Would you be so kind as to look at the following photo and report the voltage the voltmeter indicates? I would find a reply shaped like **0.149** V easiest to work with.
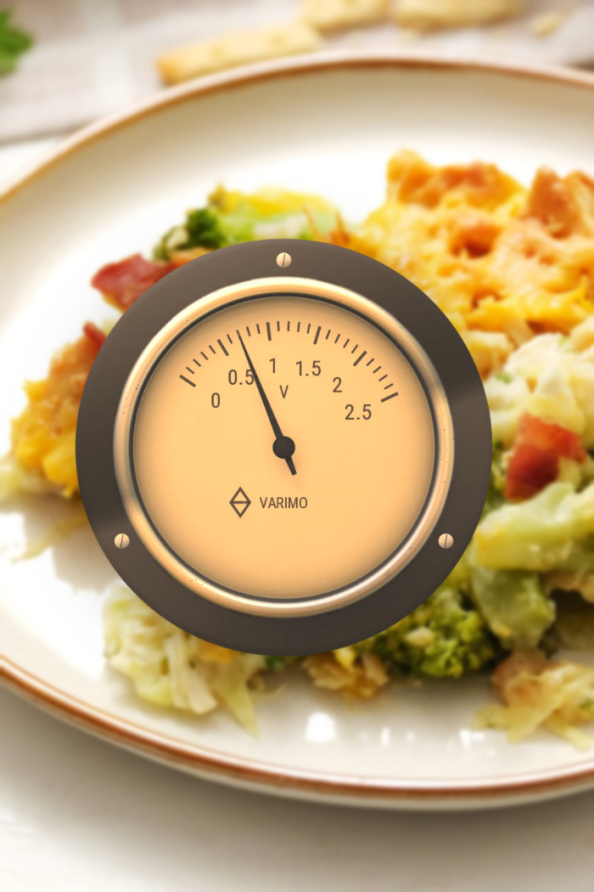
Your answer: **0.7** V
